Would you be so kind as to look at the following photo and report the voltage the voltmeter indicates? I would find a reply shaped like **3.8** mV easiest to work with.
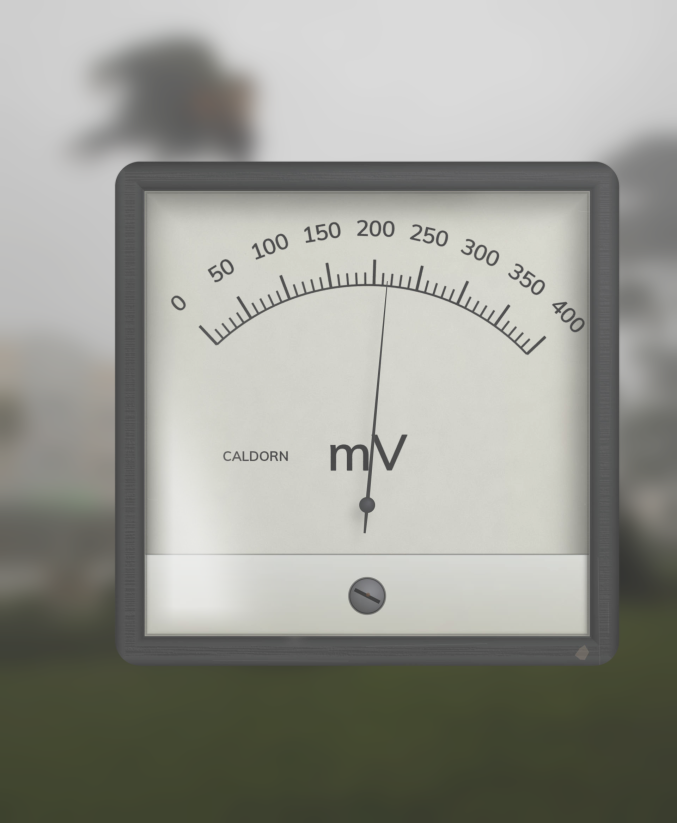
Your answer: **215** mV
